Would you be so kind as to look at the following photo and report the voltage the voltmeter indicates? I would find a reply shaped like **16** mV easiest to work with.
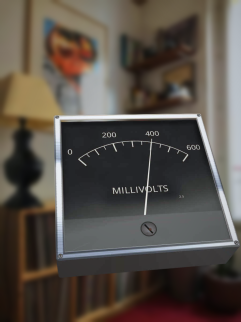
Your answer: **400** mV
